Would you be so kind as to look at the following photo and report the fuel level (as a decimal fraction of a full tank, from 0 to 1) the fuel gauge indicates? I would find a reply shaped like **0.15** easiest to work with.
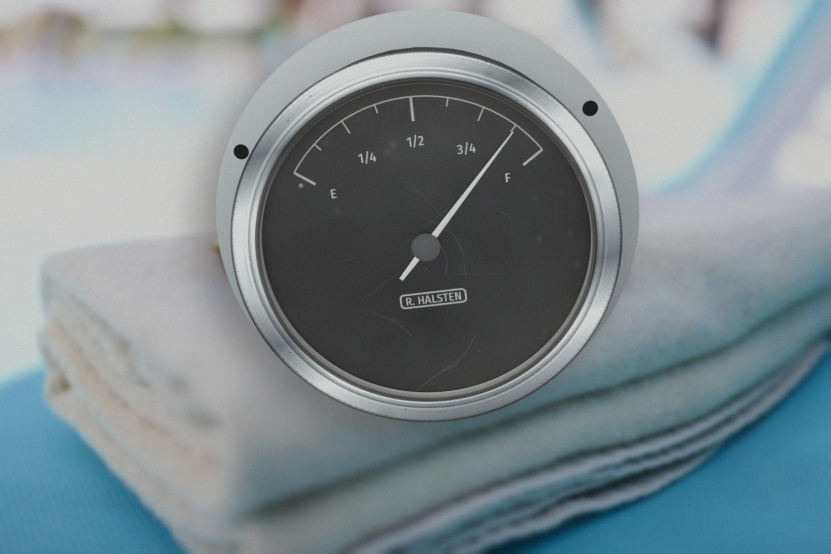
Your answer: **0.875**
